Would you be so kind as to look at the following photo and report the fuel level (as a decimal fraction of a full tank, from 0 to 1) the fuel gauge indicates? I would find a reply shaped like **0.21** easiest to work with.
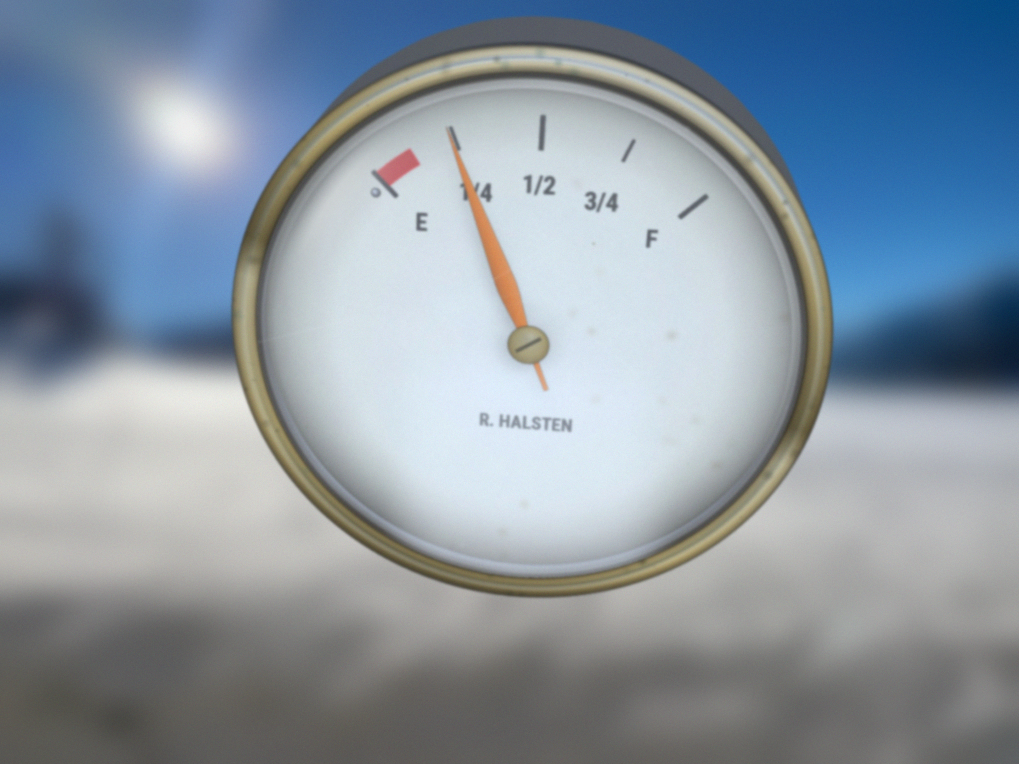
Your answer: **0.25**
